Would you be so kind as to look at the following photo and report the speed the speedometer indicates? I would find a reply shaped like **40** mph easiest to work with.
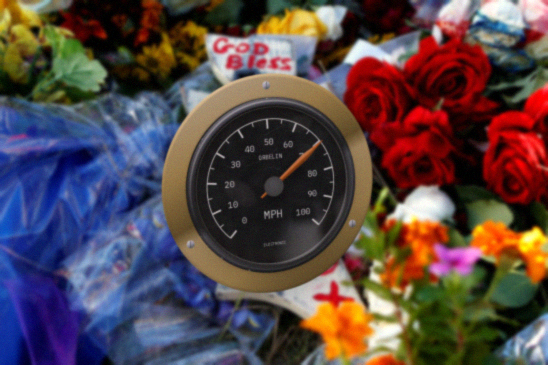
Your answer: **70** mph
